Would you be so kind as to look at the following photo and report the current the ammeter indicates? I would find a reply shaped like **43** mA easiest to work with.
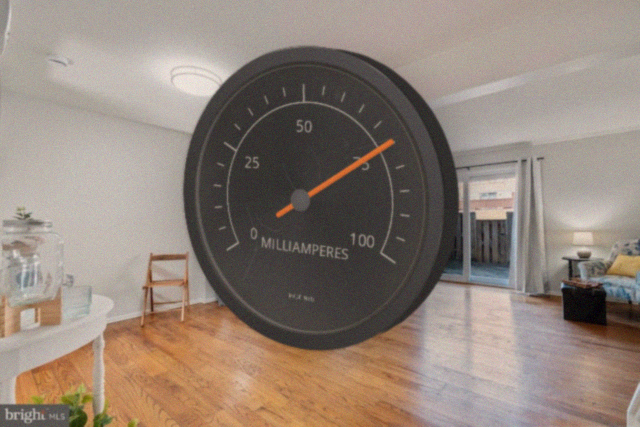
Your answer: **75** mA
